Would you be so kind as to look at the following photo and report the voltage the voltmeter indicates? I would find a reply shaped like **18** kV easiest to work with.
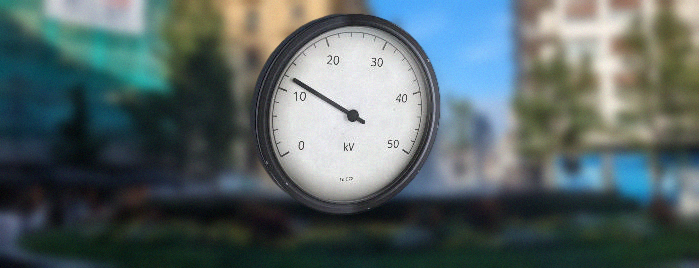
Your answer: **12** kV
